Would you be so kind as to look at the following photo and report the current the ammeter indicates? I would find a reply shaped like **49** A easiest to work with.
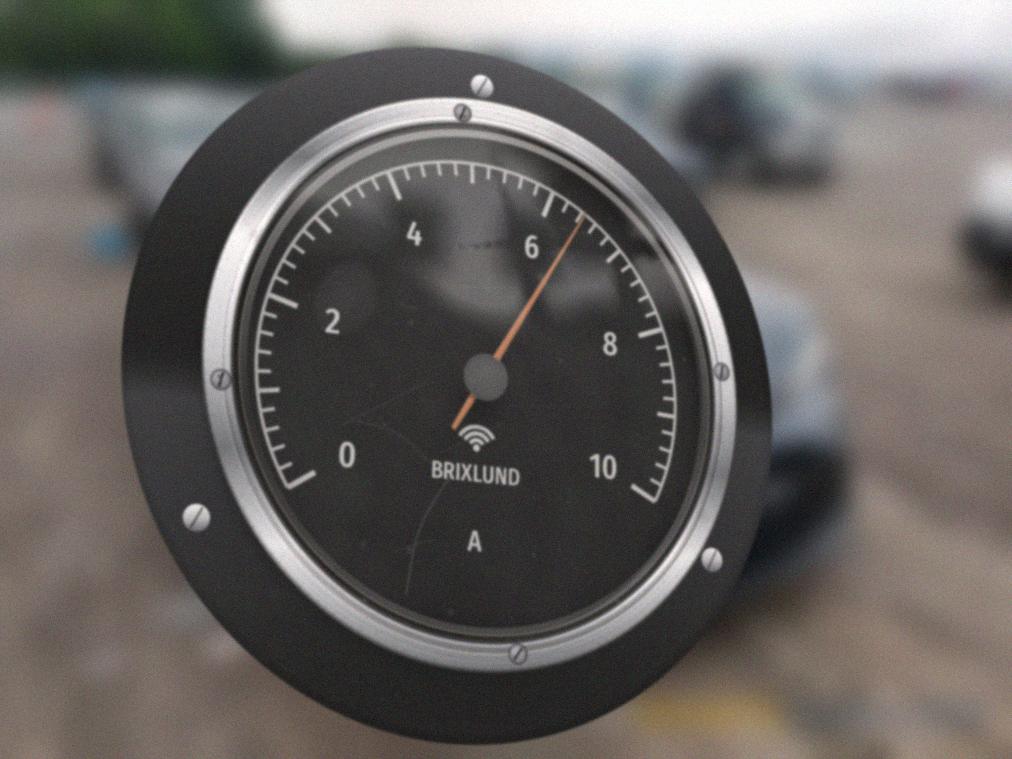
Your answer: **6.4** A
